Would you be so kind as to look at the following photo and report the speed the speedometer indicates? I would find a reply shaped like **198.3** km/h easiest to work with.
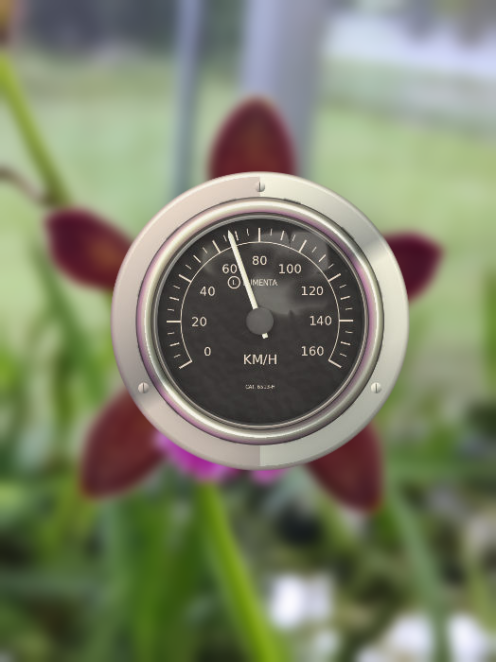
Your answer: **67.5** km/h
